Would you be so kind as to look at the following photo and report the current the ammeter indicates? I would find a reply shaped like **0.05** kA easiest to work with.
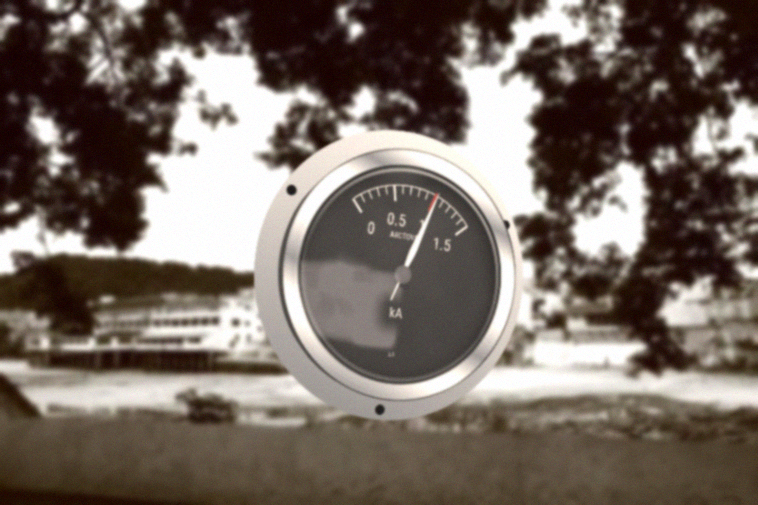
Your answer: **1** kA
